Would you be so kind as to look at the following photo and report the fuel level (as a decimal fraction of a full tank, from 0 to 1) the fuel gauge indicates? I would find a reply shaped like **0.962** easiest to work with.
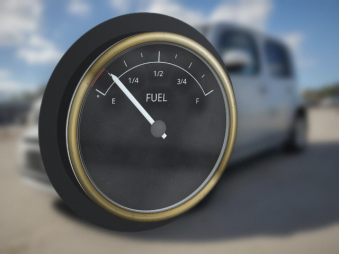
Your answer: **0.125**
